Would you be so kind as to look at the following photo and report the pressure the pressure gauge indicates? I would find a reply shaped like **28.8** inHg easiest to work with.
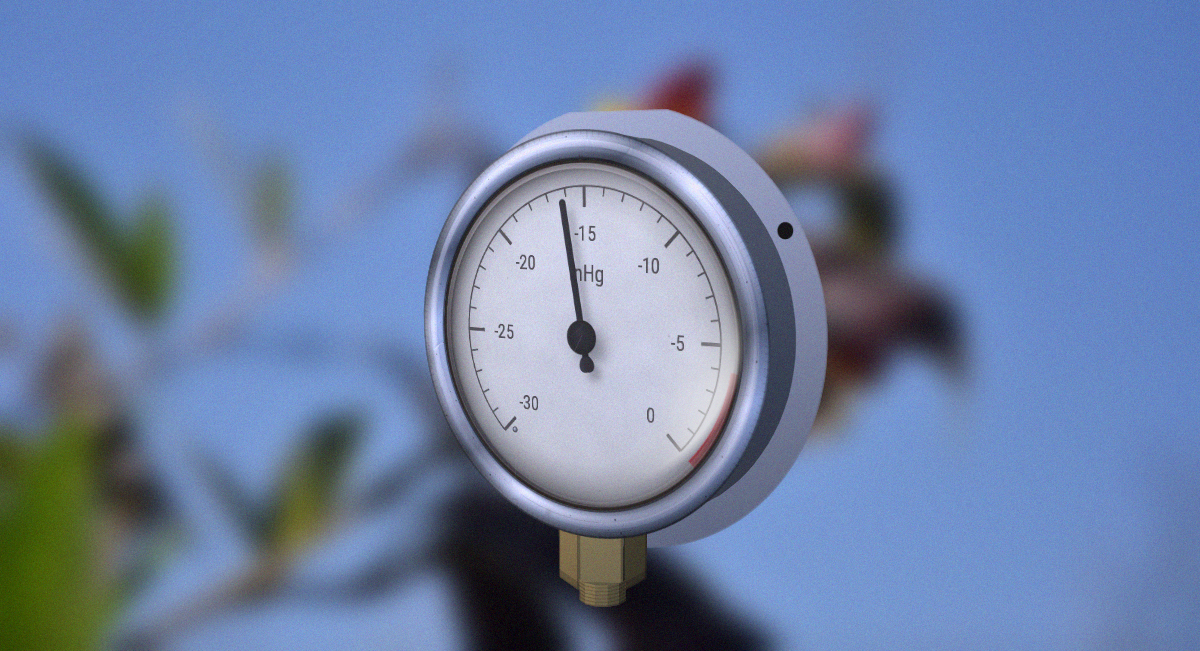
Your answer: **-16** inHg
